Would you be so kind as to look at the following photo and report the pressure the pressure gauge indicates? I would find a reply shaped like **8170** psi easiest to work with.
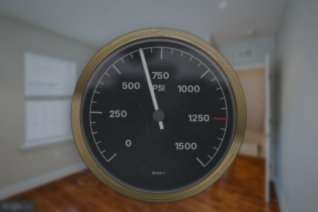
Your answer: **650** psi
